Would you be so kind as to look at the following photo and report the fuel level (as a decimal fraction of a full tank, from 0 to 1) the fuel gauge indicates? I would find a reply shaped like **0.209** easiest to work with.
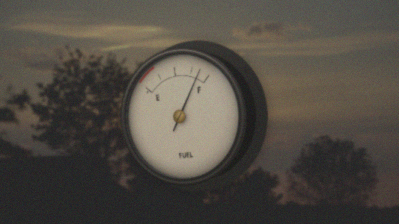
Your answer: **0.875**
